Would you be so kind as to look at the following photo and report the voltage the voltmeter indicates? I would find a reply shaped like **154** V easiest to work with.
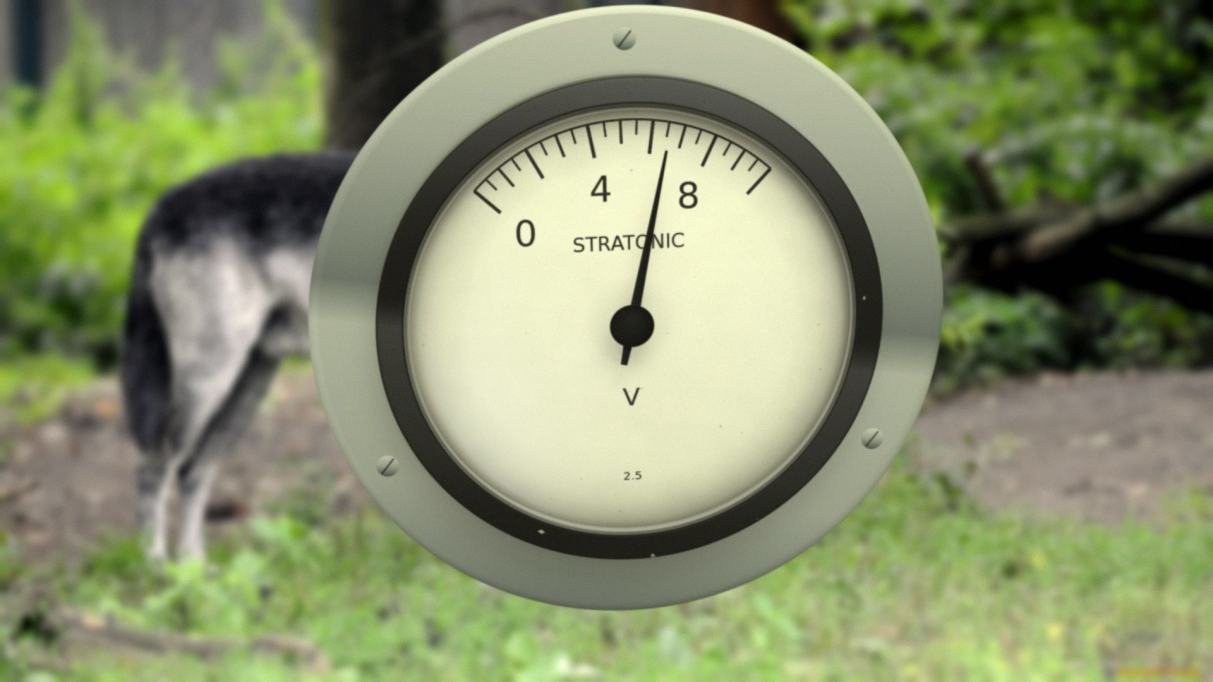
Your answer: **6.5** V
